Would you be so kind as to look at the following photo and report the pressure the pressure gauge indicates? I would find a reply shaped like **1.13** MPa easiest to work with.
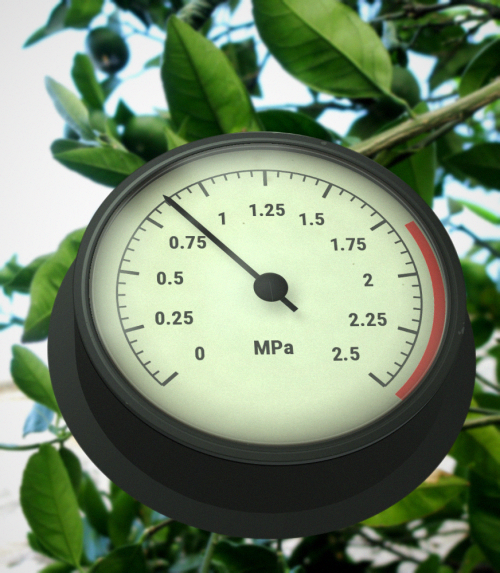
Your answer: **0.85** MPa
